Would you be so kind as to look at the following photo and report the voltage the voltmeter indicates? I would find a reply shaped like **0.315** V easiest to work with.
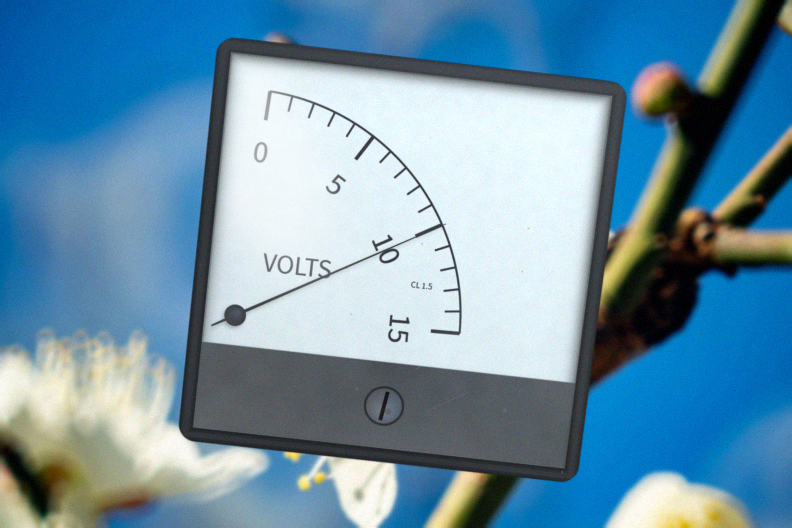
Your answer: **10** V
